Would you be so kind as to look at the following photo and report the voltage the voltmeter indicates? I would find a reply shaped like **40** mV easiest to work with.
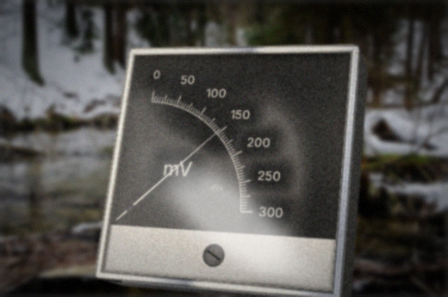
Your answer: **150** mV
